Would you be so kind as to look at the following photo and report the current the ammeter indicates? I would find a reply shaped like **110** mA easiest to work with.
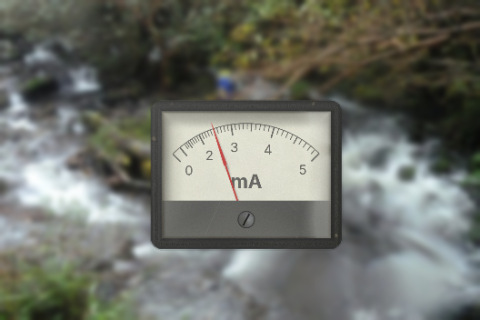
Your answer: **2.5** mA
